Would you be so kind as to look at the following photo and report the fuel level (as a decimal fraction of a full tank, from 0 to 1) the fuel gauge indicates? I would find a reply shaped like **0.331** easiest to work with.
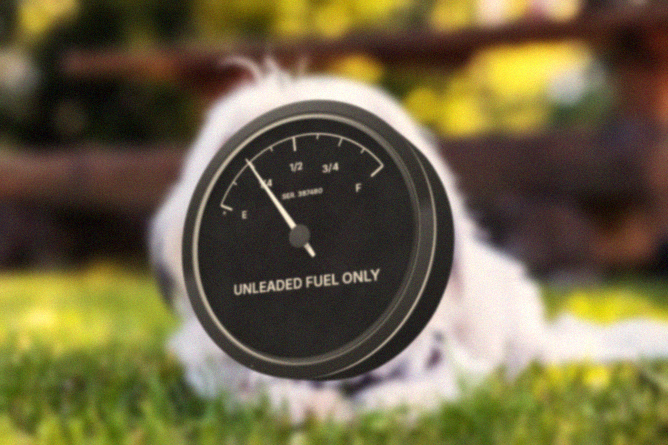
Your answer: **0.25**
